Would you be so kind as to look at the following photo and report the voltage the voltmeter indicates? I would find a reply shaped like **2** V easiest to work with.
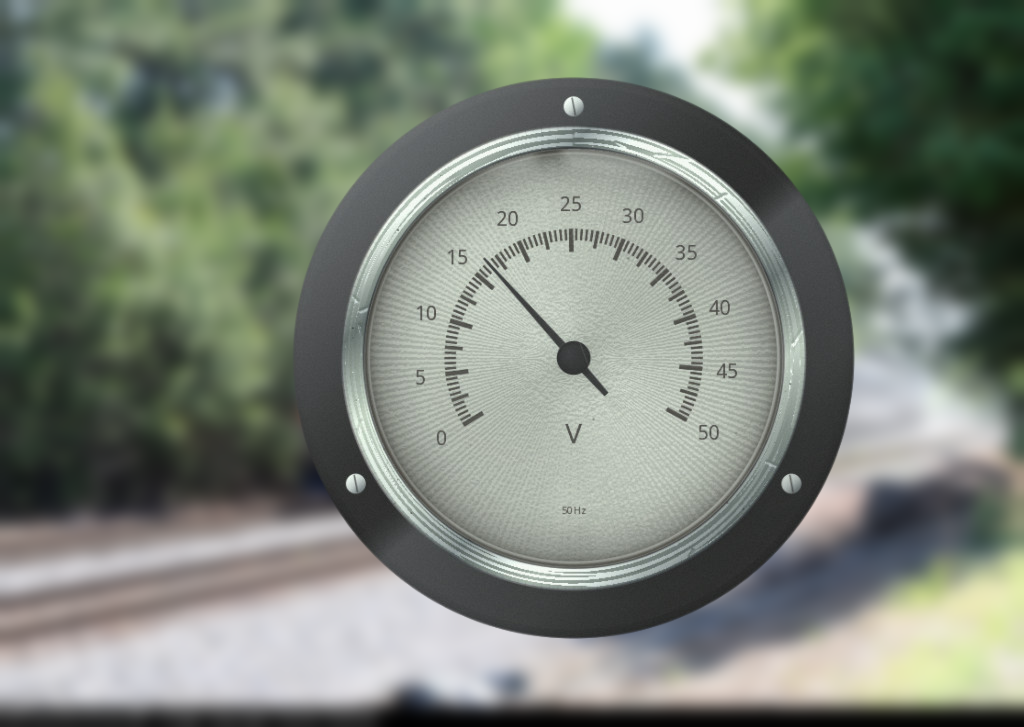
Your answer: **16.5** V
